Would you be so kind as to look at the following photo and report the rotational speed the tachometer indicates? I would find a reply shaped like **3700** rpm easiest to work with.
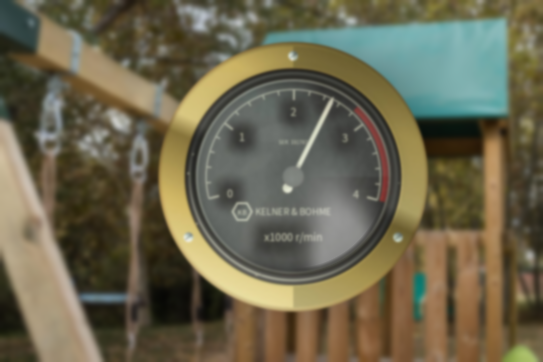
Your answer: **2500** rpm
